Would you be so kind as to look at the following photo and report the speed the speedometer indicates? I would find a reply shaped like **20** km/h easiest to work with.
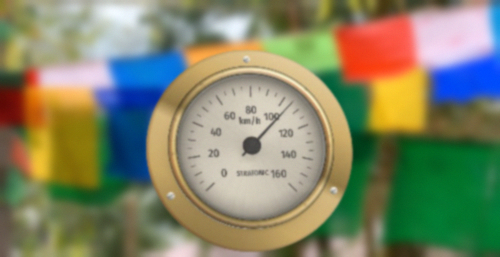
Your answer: **105** km/h
